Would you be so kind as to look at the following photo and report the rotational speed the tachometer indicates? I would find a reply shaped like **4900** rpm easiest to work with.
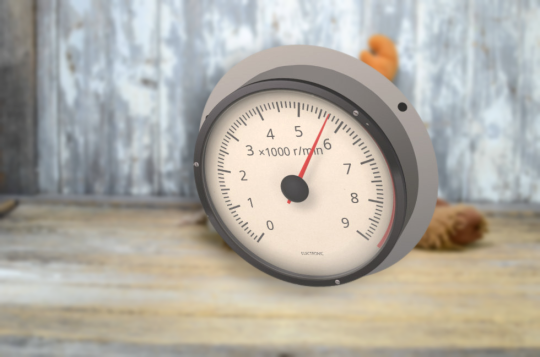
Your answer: **5700** rpm
